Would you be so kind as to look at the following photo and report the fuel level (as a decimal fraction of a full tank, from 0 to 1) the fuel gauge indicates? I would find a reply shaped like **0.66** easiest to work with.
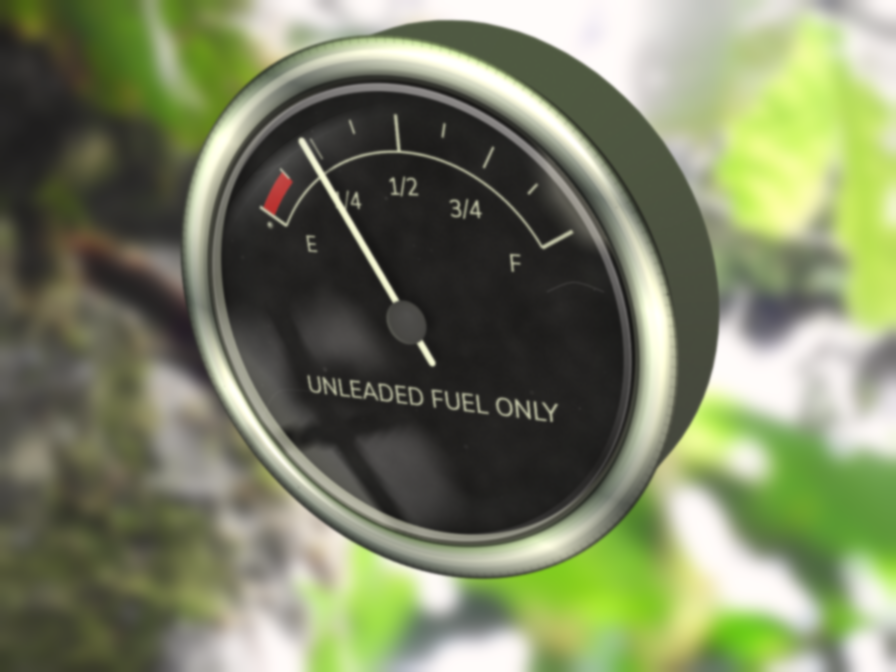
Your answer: **0.25**
